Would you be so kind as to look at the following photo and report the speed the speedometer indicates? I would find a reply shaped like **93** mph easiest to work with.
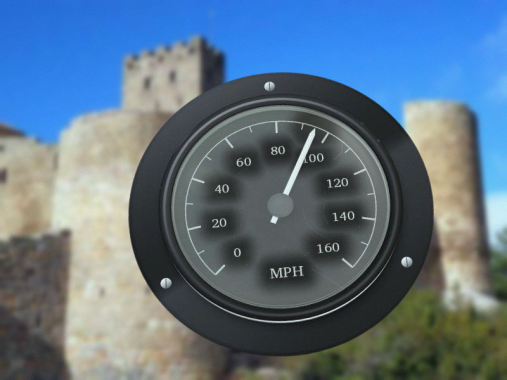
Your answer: **95** mph
